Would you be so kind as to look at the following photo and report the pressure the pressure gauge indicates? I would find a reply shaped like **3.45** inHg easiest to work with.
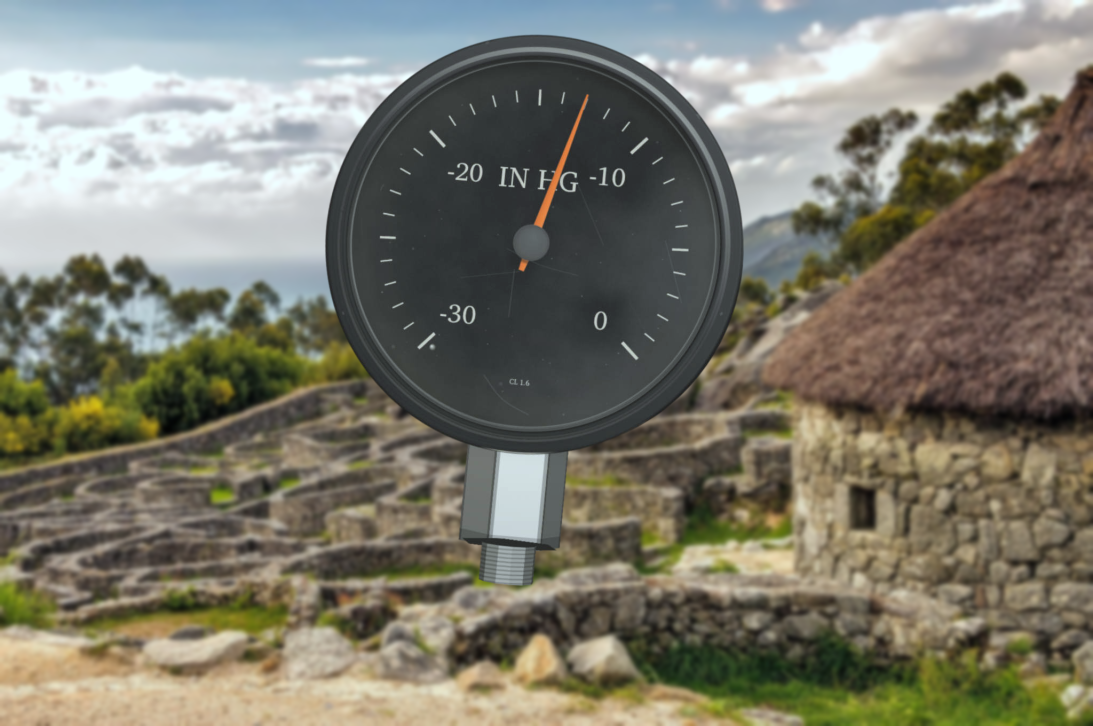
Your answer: **-13** inHg
